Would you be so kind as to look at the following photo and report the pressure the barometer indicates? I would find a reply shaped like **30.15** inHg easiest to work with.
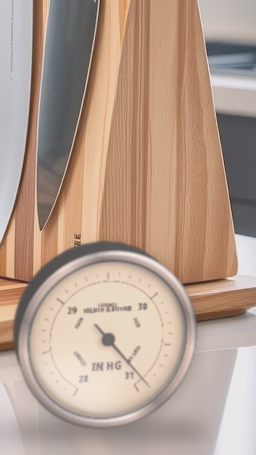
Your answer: **30.9** inHg
